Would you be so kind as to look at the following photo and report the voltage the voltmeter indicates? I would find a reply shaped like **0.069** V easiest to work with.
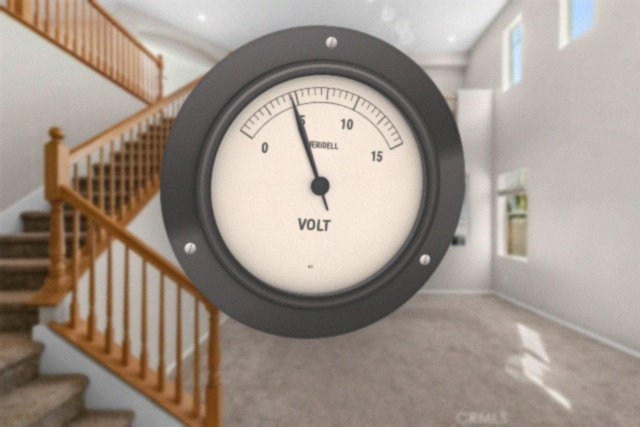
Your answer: **4.5** V
